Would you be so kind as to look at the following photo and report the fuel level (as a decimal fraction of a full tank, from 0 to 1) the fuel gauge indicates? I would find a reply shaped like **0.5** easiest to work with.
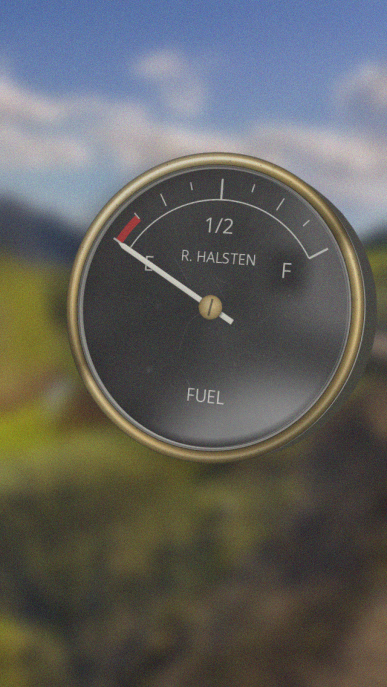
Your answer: **0**
